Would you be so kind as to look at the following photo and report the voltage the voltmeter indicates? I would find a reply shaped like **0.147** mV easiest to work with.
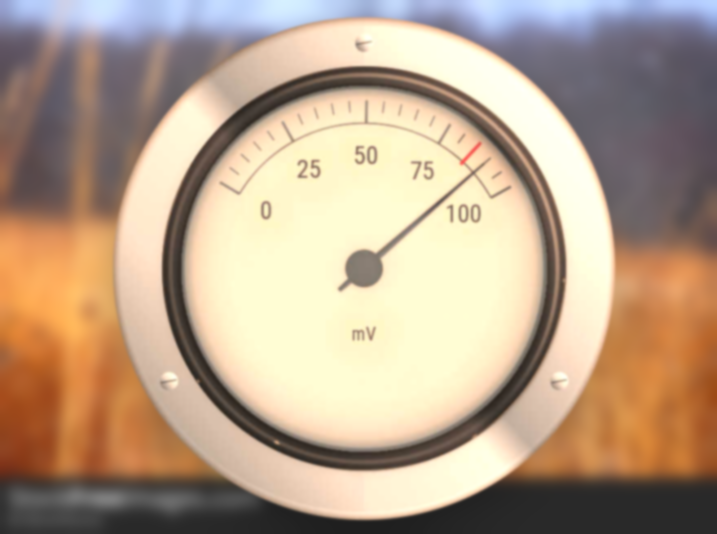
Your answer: **90** mV
